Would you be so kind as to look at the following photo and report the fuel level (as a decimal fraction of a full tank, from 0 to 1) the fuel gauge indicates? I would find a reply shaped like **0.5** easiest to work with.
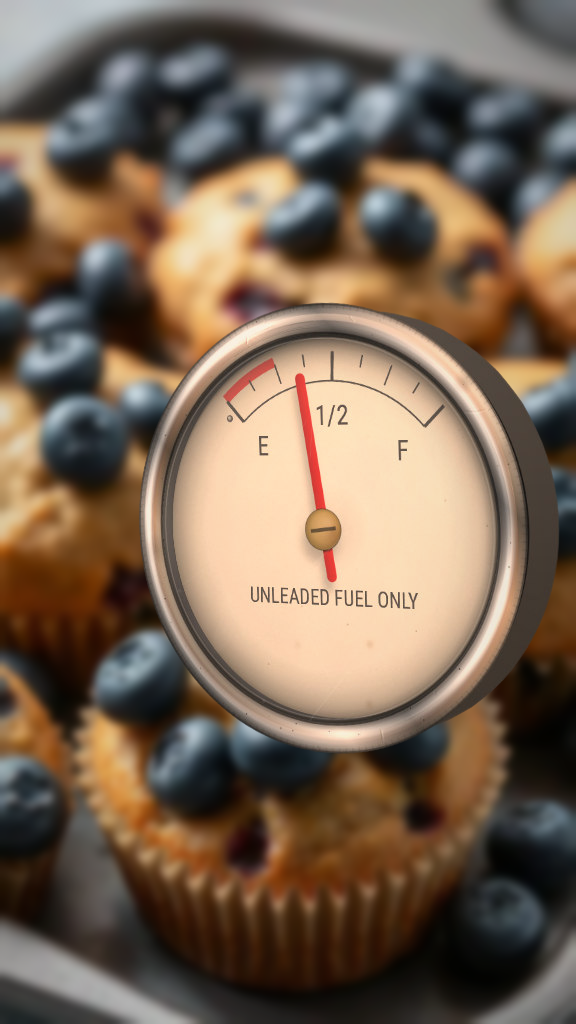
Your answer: **0.375**
